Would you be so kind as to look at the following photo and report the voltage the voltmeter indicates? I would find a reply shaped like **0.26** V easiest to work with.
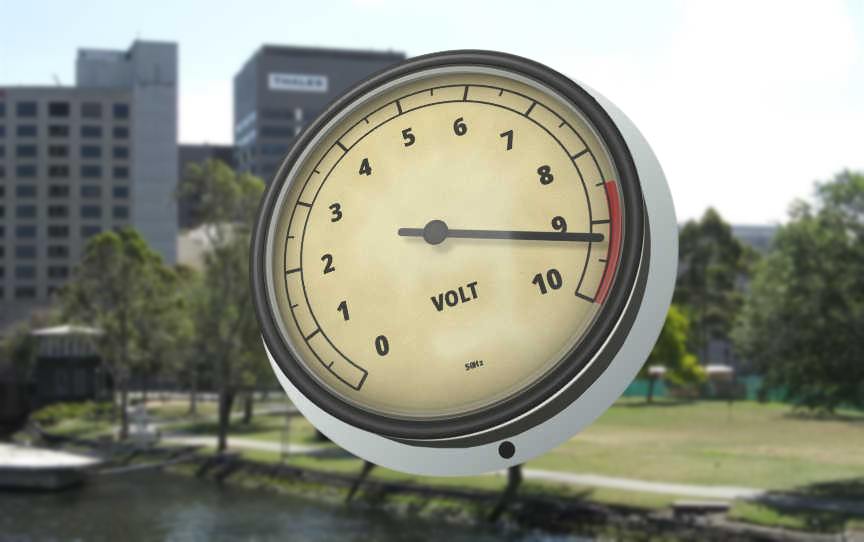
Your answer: **9.25** V
